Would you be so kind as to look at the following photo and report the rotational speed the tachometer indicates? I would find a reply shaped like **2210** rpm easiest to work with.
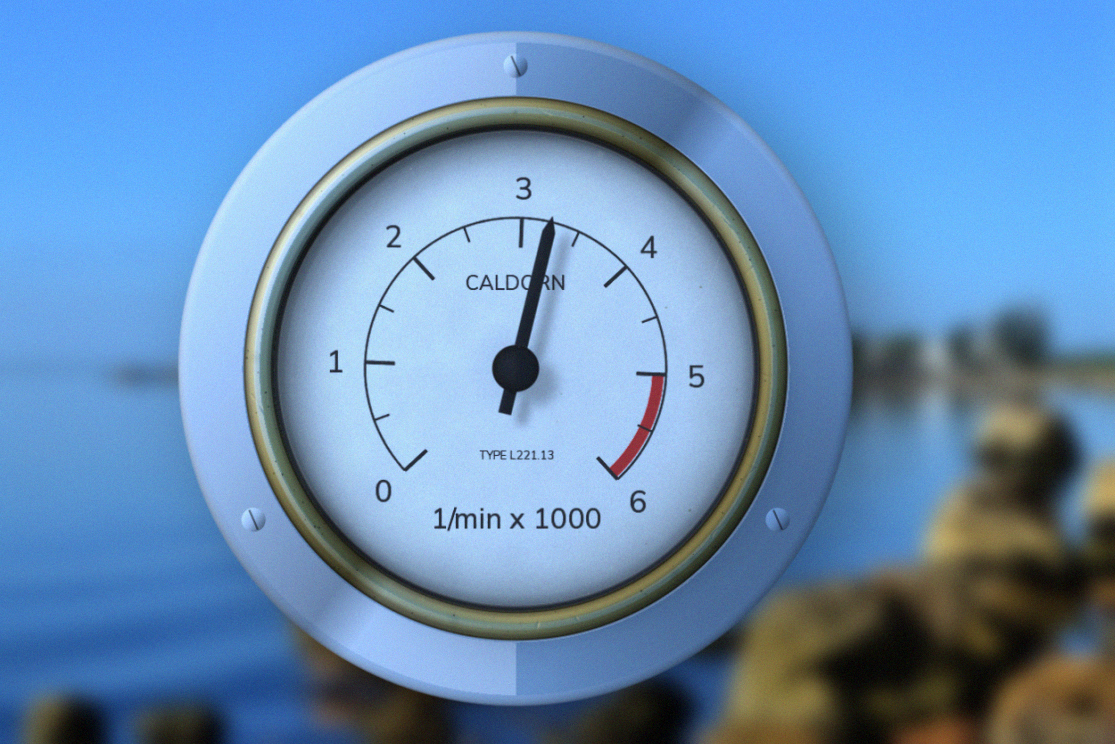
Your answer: **3250** rpm
